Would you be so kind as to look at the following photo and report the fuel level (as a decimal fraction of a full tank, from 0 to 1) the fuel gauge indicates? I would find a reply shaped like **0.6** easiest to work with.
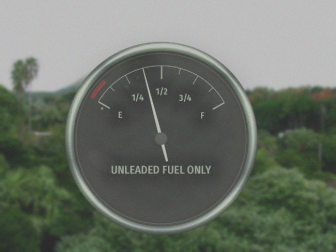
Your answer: **0.375**
